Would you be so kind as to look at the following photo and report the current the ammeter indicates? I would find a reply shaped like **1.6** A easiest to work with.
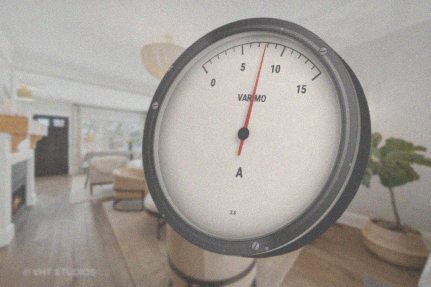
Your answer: **8** A
